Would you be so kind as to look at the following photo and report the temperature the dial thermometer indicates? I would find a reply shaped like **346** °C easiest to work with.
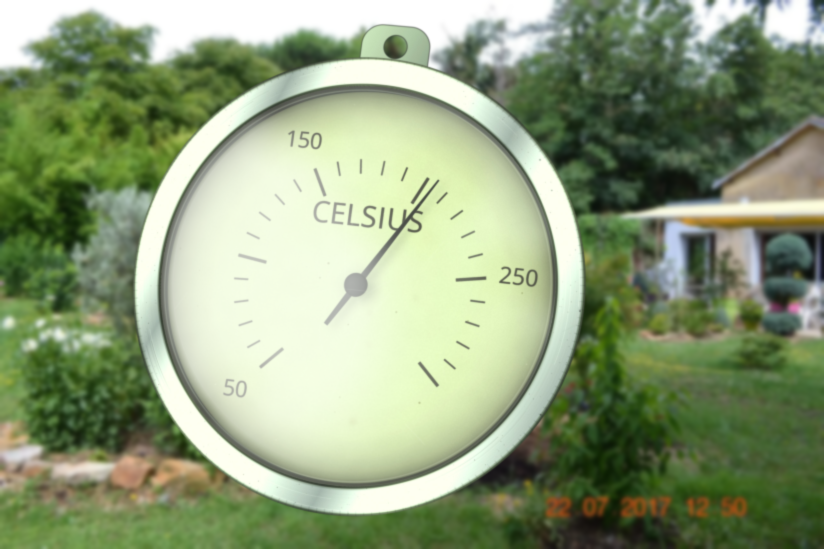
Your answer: **205** °C
